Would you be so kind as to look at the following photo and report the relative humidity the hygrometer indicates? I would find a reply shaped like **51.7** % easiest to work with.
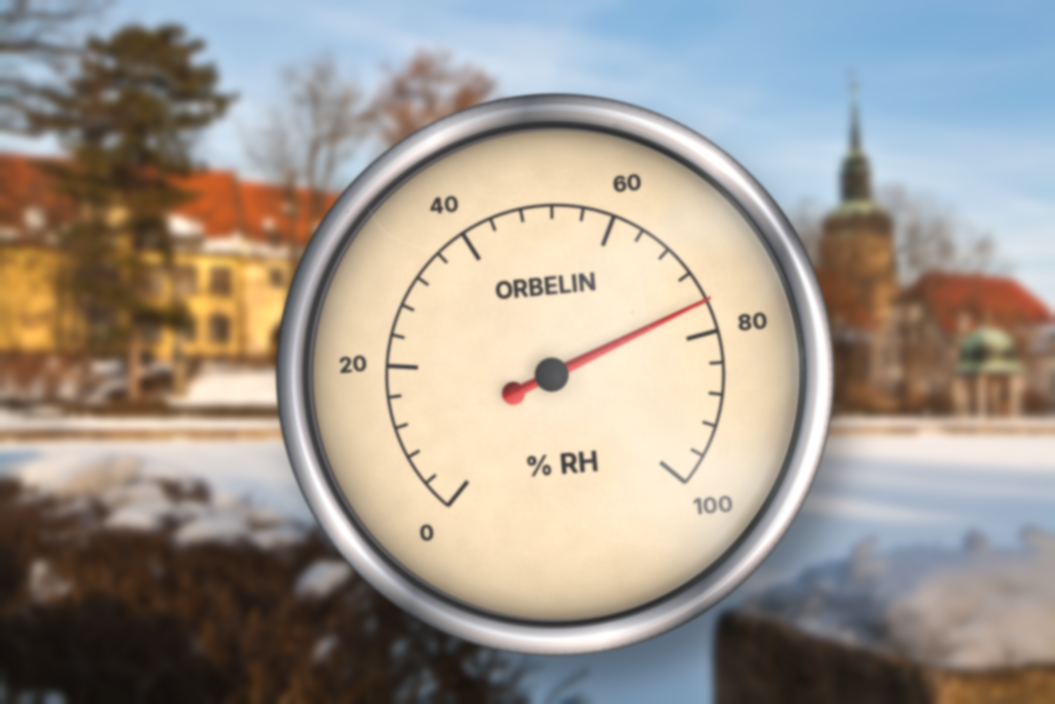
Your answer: **76** %
